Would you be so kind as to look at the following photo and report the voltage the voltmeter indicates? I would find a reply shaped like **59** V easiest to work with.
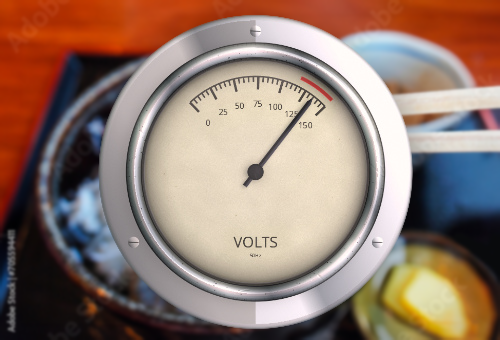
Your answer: **135** V
